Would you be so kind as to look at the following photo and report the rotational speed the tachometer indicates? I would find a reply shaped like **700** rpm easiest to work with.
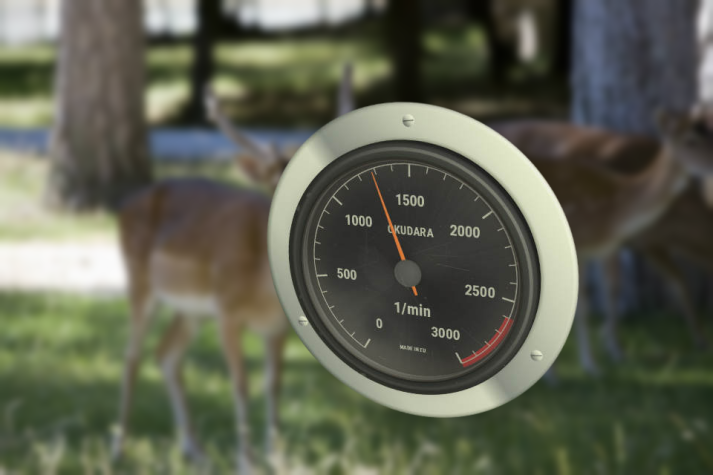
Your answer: **1300** rpm
